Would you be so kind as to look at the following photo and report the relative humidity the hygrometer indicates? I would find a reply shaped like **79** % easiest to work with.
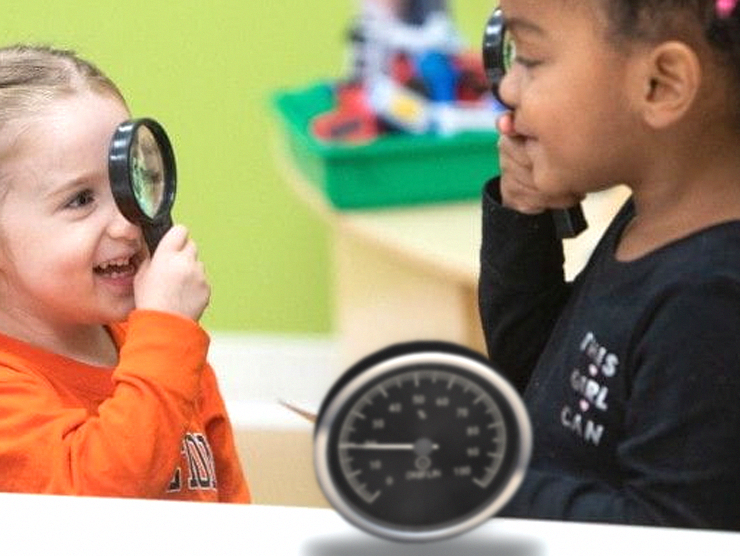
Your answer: **20** %
